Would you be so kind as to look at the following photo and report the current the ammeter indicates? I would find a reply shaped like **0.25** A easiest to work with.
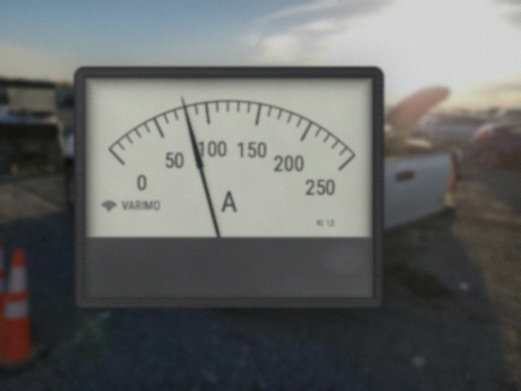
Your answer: **80** A
